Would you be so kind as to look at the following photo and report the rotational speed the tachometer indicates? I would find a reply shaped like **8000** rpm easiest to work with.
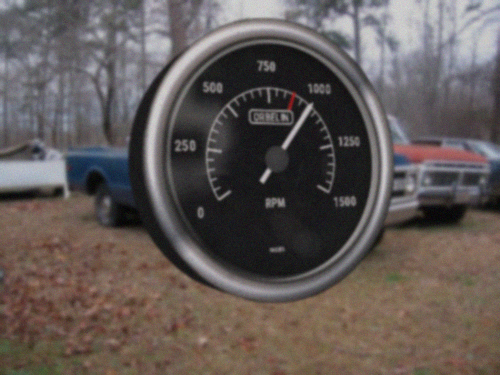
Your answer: **1000** rpm
